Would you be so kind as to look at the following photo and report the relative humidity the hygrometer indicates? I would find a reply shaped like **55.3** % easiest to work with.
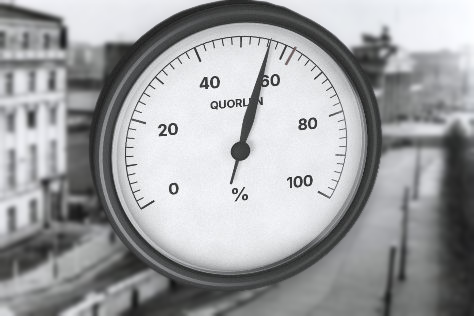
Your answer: **56** %
